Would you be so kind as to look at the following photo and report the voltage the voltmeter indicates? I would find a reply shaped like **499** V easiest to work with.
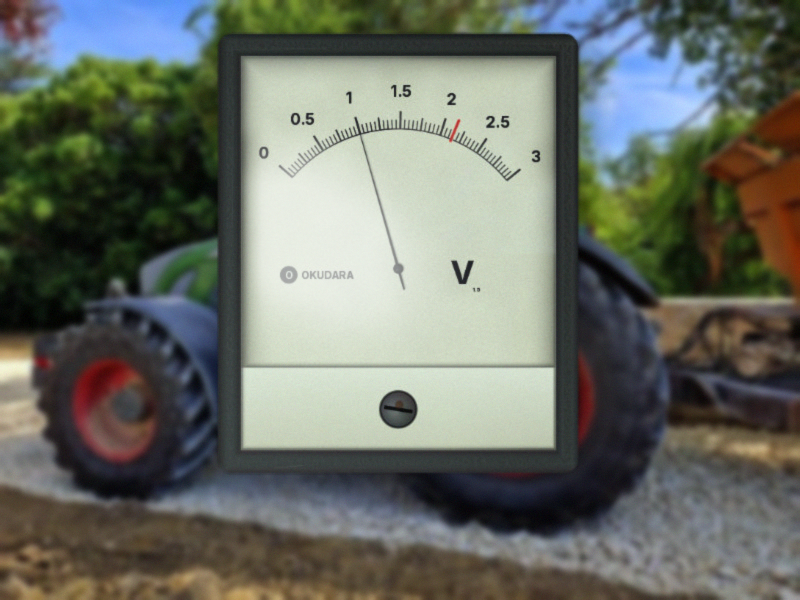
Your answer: **1** V
